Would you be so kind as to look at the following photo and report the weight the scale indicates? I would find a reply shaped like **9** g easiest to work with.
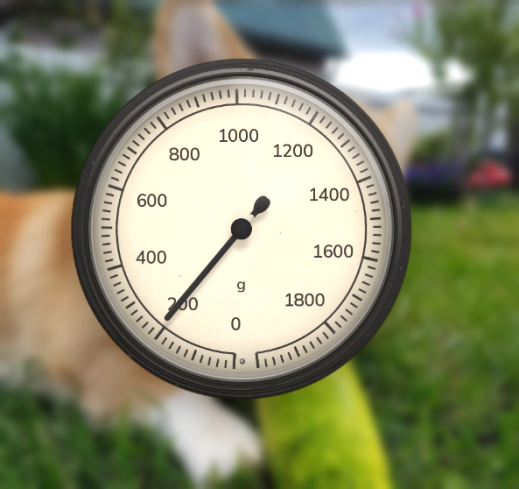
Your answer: **210** g
